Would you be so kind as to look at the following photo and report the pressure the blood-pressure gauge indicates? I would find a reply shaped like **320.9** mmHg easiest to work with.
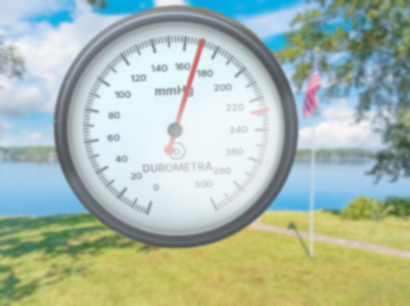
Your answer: **170** mmHg
